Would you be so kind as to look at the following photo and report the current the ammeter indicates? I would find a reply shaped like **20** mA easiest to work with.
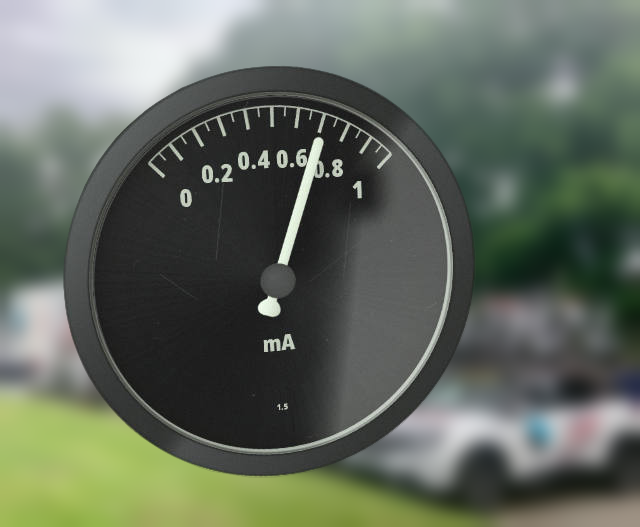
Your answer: **0.7** mA
